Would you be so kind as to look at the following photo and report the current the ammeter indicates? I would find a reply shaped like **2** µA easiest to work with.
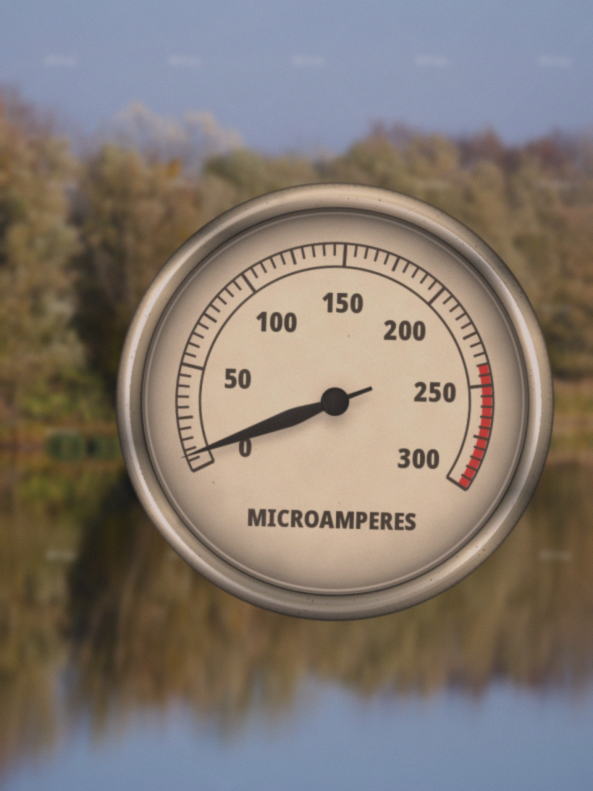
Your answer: **7.5** µA
